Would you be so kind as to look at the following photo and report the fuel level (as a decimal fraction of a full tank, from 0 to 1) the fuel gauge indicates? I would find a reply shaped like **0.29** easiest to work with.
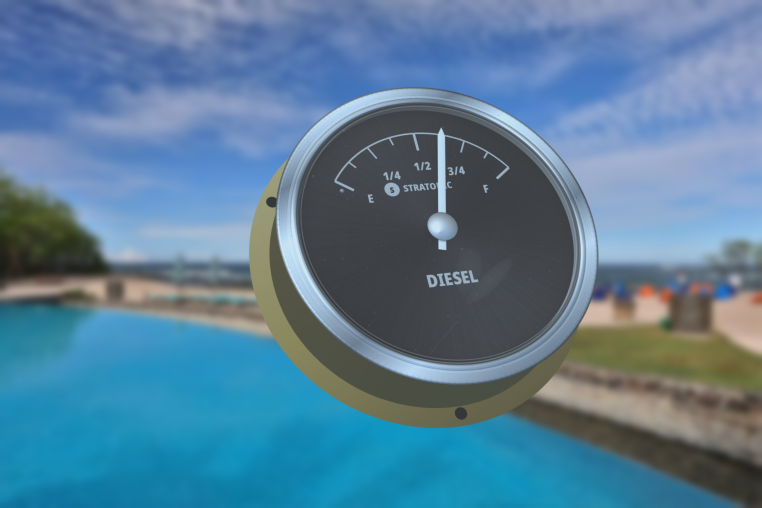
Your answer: **0.625**
